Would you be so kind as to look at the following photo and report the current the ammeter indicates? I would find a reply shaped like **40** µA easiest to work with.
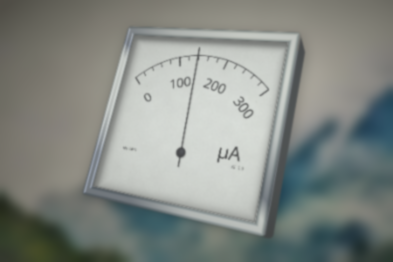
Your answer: **140** µA
